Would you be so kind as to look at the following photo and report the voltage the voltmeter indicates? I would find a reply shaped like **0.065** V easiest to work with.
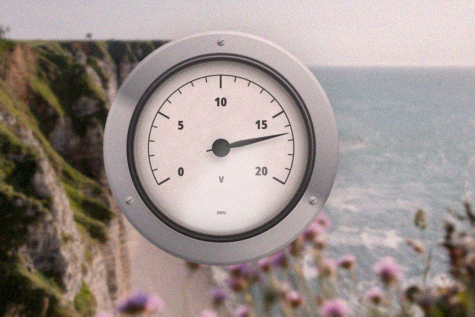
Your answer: **16.5** V
